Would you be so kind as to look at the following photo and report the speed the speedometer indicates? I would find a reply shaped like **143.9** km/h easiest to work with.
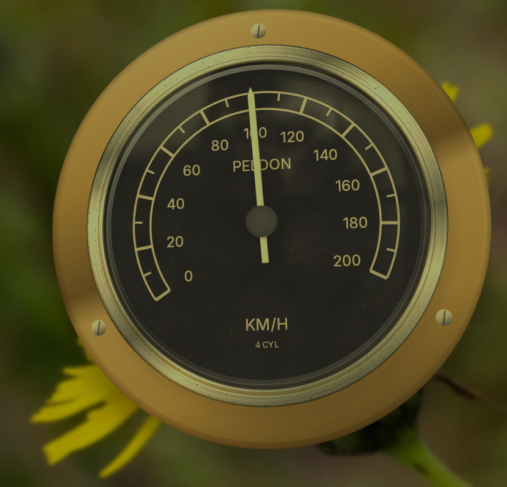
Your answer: **100** km/h
